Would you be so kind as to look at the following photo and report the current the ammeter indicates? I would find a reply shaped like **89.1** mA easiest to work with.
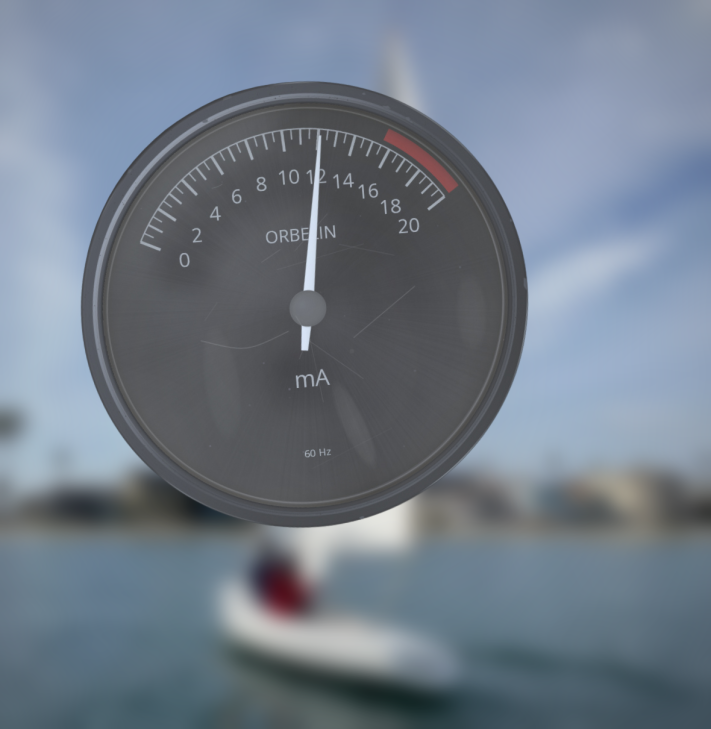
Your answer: **12** mA
